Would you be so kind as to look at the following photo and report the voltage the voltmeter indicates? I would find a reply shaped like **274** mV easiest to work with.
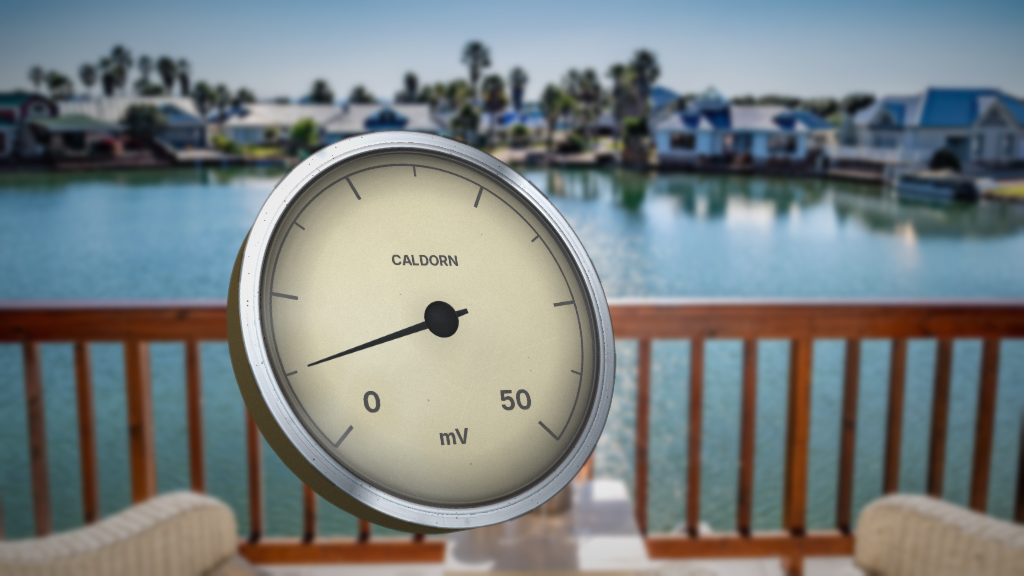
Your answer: **5** mV
